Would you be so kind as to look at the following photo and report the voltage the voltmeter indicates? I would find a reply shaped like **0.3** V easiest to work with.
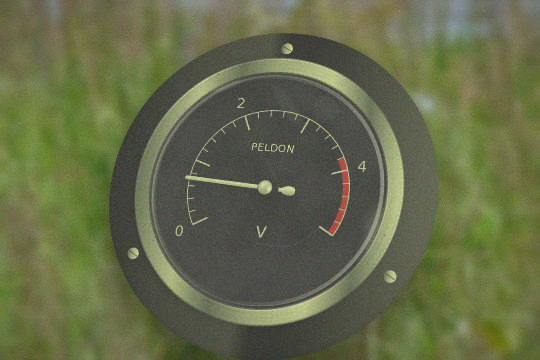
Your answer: **0.7** V
